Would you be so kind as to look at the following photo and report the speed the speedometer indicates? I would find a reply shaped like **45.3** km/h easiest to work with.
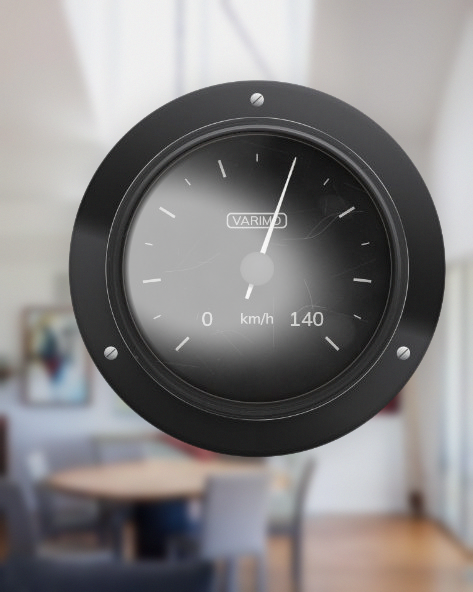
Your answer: **80** km/h
